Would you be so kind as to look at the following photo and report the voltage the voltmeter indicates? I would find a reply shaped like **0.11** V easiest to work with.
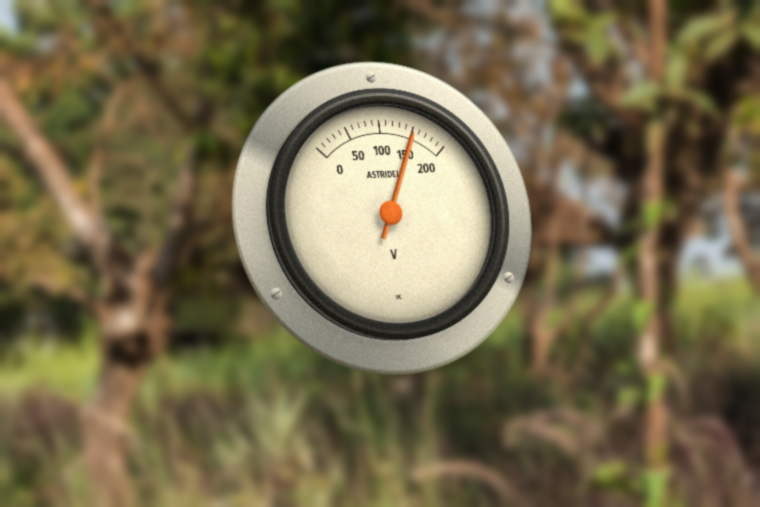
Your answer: **150** V
